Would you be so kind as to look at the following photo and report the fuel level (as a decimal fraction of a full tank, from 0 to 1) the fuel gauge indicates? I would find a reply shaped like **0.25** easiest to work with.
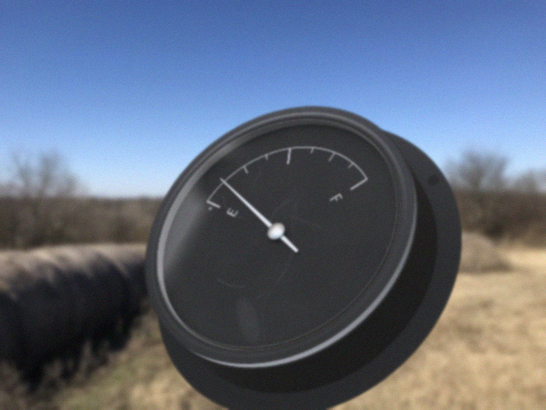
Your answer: **0.125**
